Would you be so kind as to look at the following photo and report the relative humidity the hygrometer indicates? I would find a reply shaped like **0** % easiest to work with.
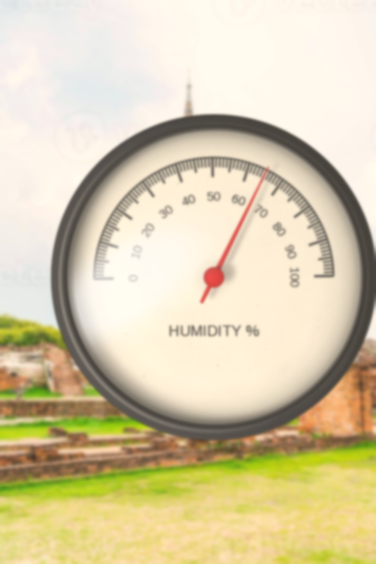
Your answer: **65** %
